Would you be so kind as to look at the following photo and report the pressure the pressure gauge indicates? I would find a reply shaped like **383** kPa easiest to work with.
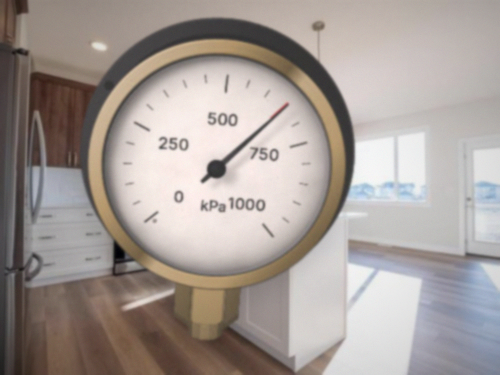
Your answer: **650** kPa
